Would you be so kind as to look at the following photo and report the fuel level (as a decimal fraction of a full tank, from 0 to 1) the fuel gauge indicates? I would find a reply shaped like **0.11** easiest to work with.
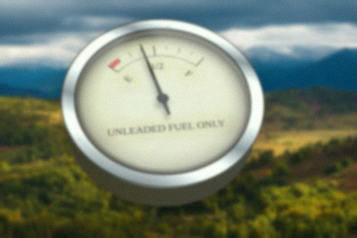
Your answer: **0.375**
